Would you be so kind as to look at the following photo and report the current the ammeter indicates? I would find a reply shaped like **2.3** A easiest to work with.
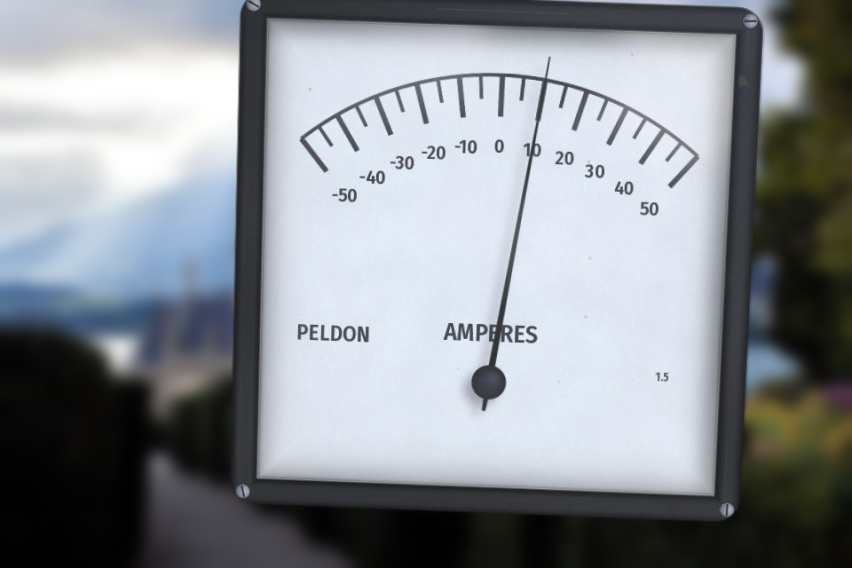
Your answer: **10** A
